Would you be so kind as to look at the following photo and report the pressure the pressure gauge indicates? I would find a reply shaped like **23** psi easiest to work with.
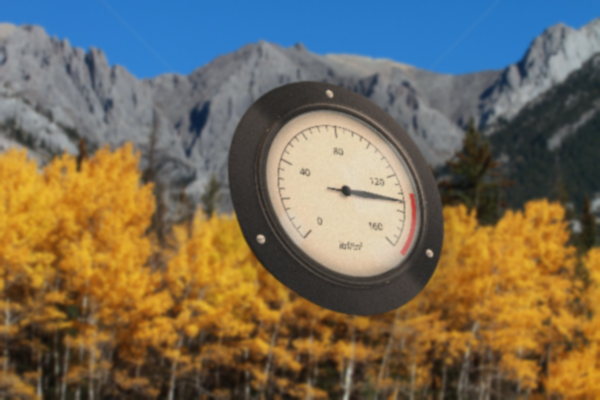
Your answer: **135** psi
